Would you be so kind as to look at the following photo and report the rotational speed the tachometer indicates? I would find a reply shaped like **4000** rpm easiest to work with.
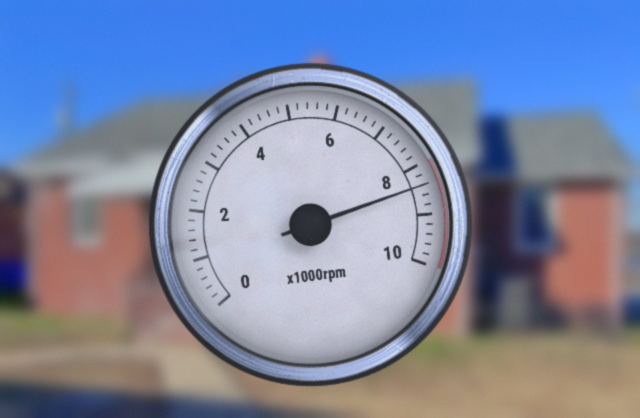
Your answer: **8400** rpm
